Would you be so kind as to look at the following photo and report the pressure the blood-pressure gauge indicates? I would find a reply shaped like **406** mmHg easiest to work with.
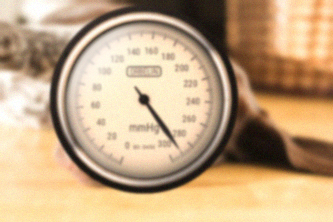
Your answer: **290** mmHg
